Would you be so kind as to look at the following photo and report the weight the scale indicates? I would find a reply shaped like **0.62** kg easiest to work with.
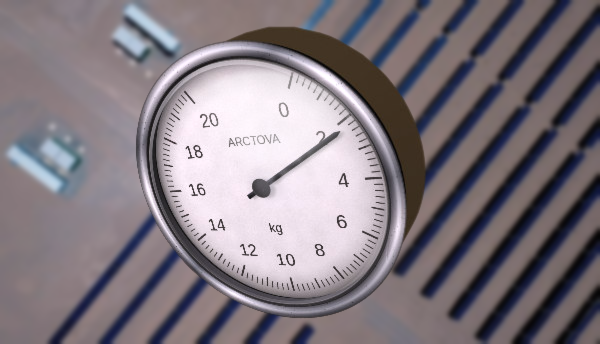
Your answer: **2.2** kg
